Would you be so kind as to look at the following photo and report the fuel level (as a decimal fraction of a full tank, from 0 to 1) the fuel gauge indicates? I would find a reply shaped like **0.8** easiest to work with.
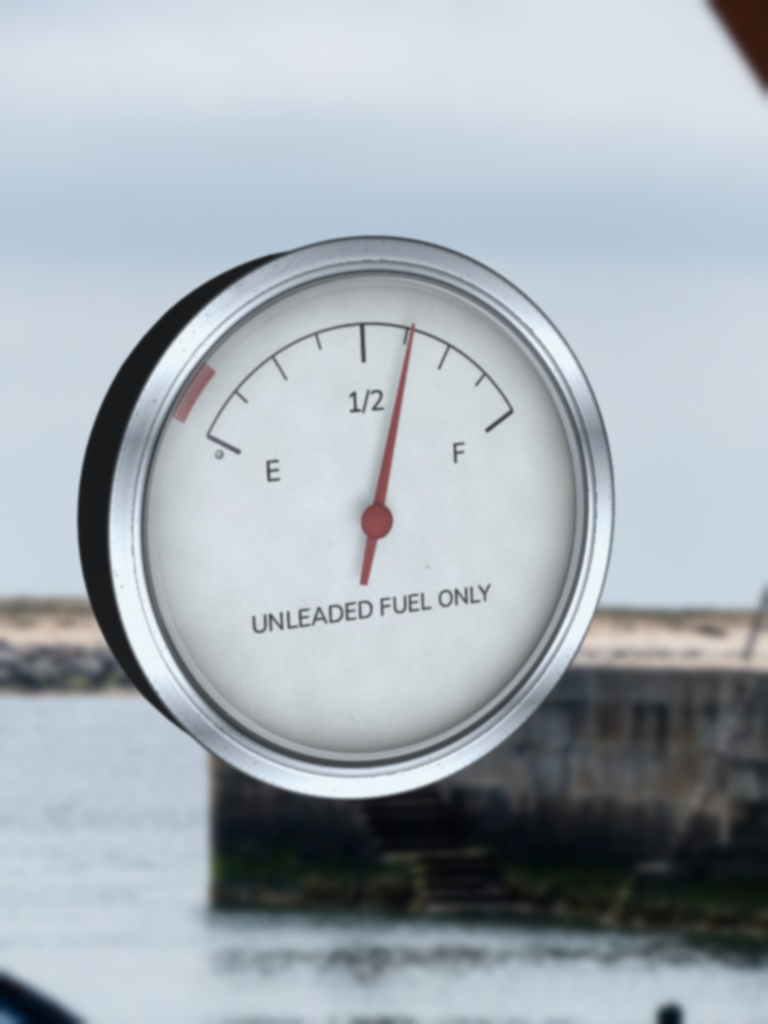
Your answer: **0.625**
